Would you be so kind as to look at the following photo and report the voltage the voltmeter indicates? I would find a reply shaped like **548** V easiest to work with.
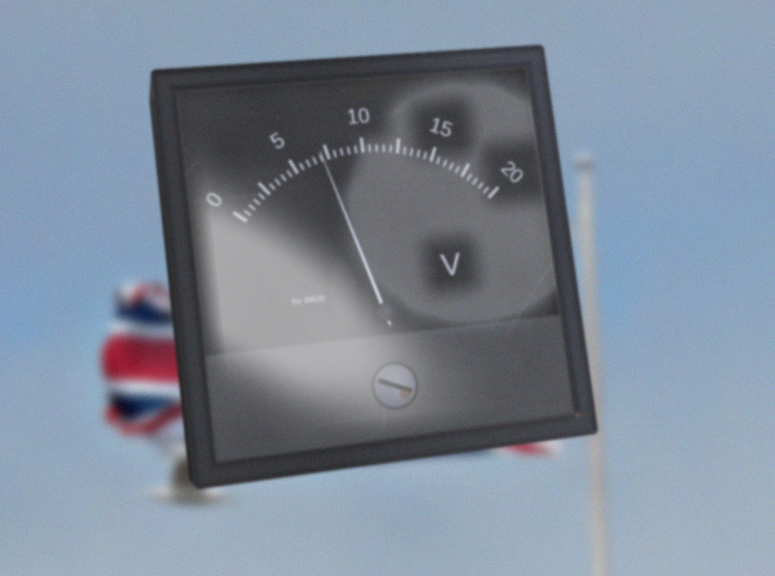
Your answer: **7** V
